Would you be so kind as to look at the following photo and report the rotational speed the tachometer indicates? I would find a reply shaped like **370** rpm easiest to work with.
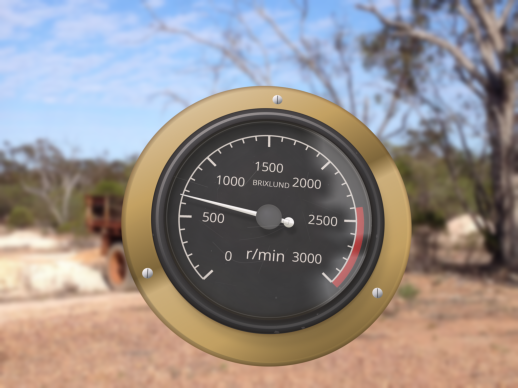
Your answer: **650** rpm
